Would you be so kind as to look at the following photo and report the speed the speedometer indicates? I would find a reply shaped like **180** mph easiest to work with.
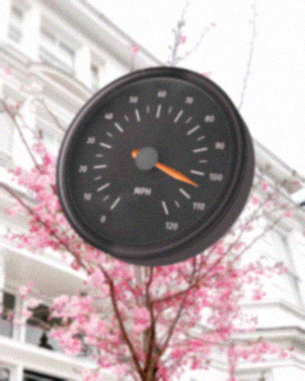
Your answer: **105** mph
